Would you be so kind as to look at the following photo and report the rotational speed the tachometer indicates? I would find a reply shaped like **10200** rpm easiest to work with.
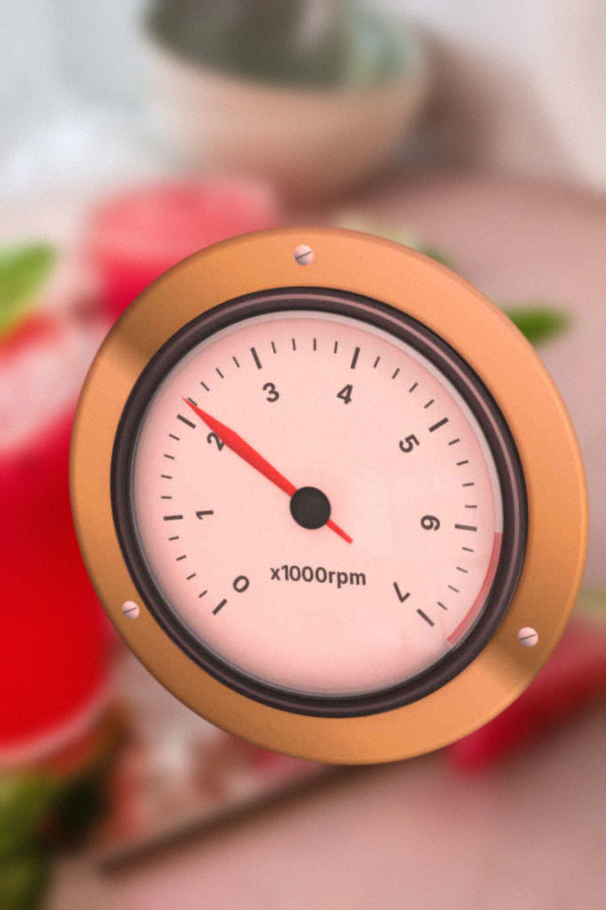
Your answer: **2200** rpm
